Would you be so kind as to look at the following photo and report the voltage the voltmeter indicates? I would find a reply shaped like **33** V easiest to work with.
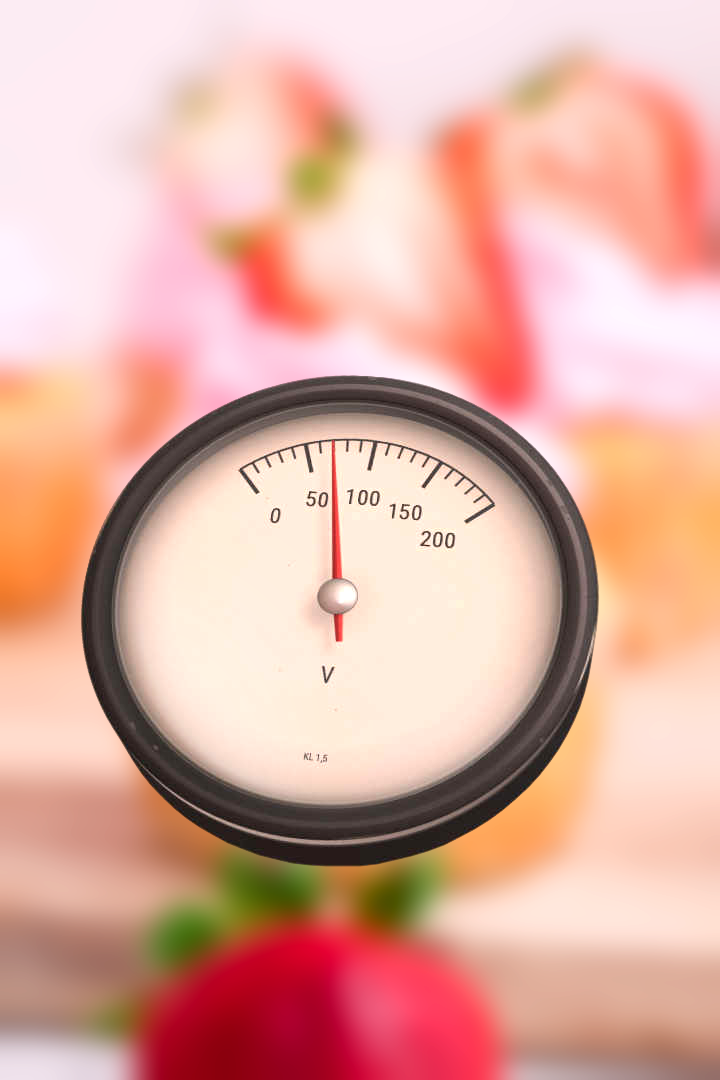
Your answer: **70** V
